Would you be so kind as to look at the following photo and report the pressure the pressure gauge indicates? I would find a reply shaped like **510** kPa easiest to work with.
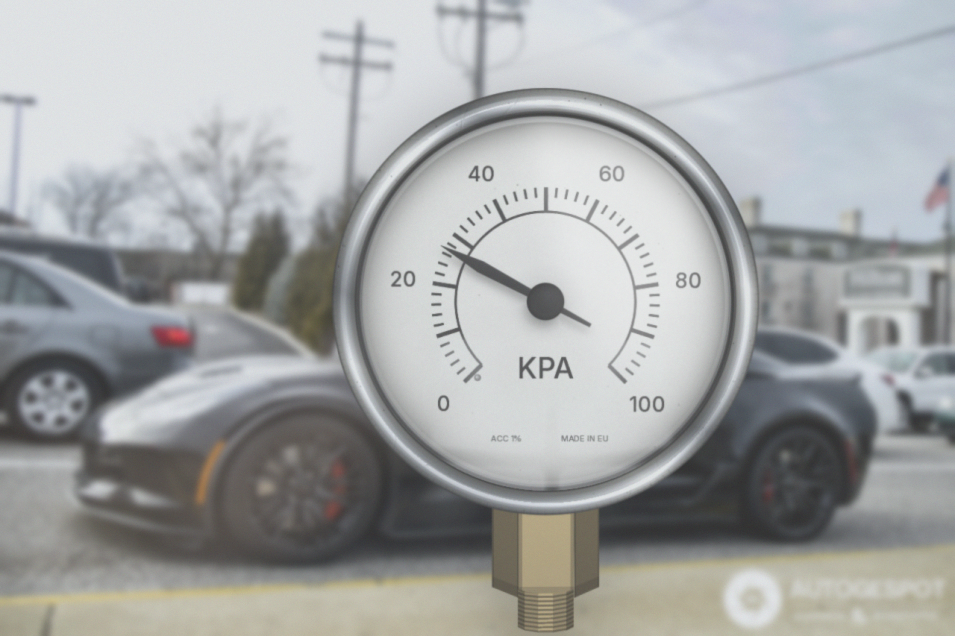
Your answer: **27** kPa
